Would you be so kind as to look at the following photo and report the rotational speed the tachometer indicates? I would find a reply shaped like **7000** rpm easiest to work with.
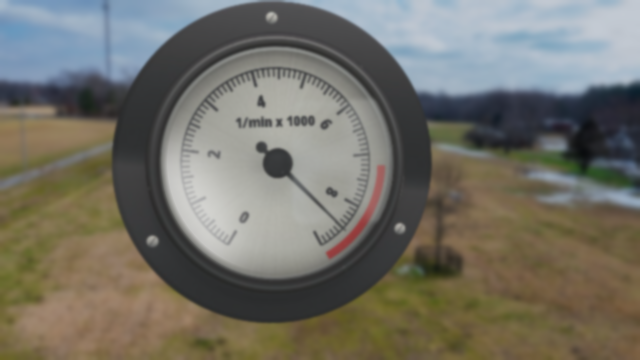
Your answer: **8500** rpm
